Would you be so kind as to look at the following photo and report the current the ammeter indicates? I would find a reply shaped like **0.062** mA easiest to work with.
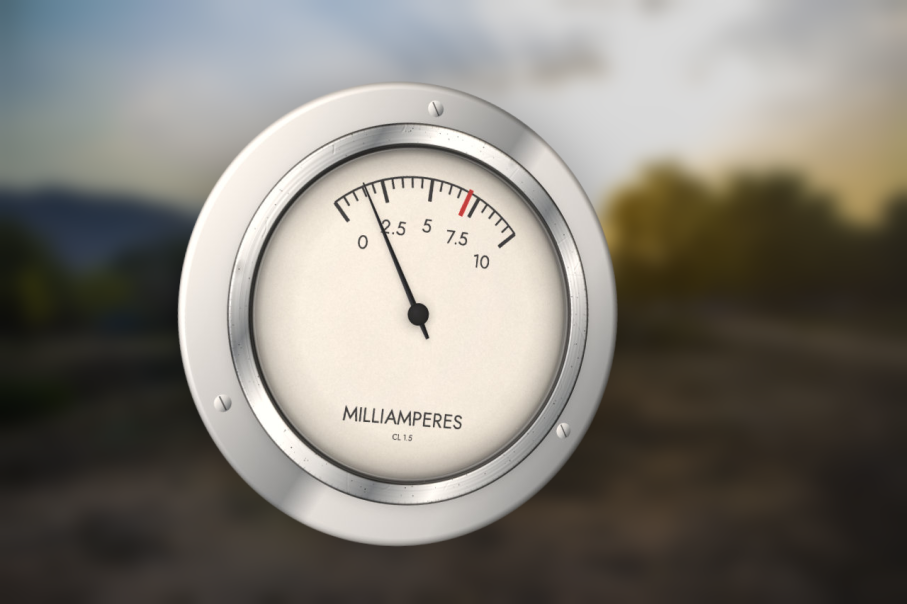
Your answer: **1.5** mA
